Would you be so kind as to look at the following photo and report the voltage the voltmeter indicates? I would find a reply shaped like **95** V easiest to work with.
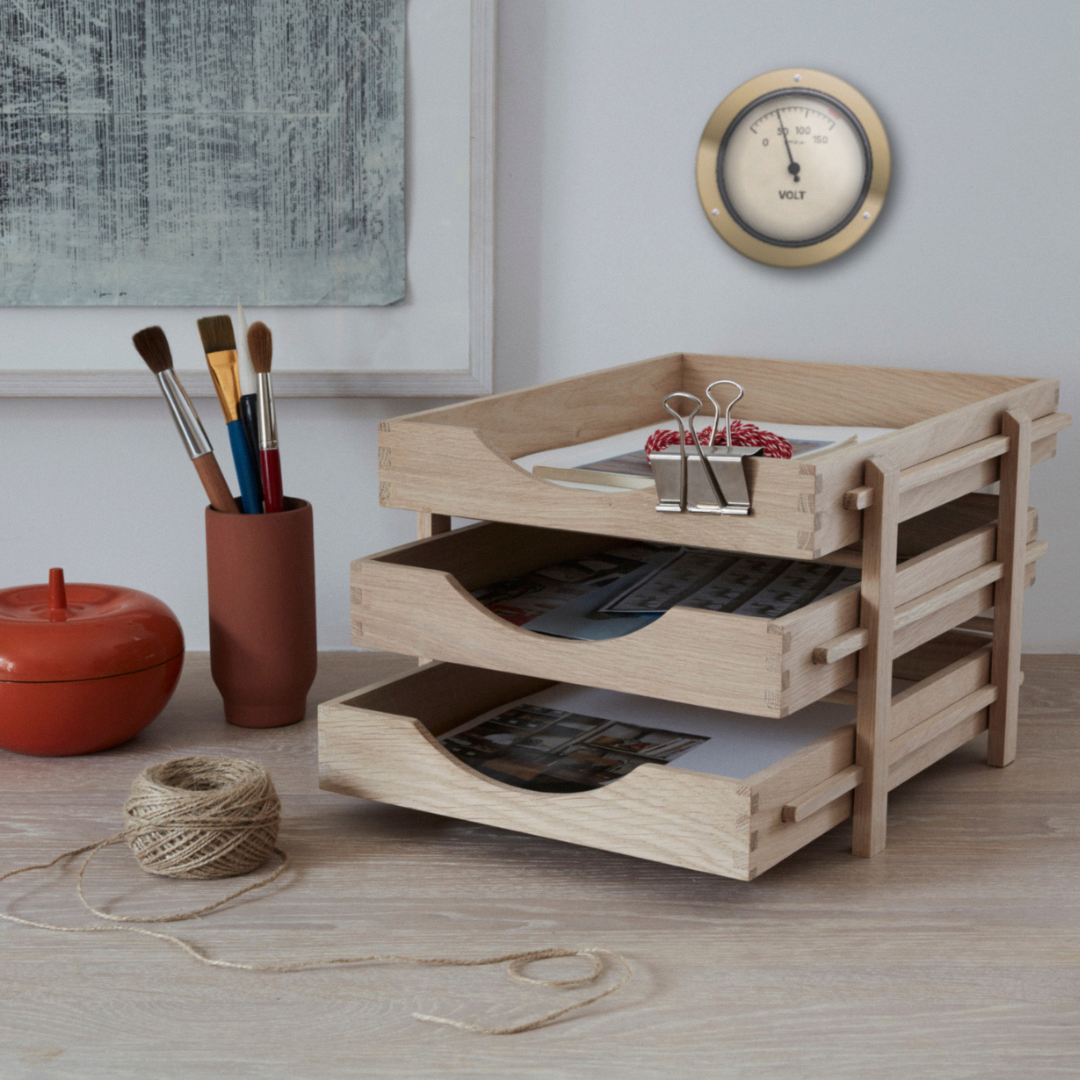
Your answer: **50** V
